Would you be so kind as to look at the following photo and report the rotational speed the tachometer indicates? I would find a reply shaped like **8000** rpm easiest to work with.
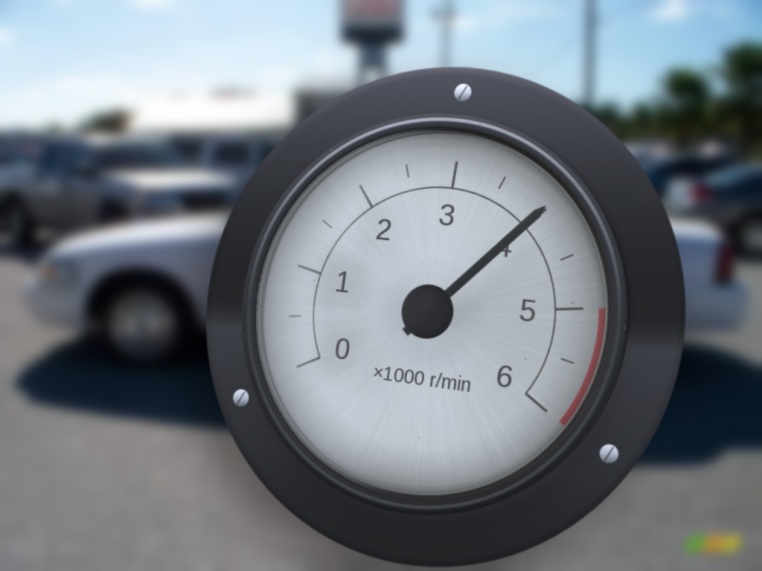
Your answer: **4000** rpm
